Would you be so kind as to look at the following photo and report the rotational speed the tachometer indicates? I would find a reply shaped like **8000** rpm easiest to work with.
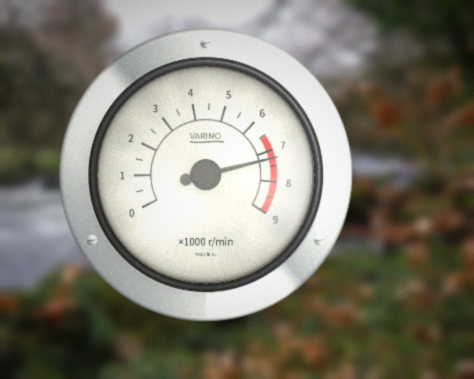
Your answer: **7250** rpm
